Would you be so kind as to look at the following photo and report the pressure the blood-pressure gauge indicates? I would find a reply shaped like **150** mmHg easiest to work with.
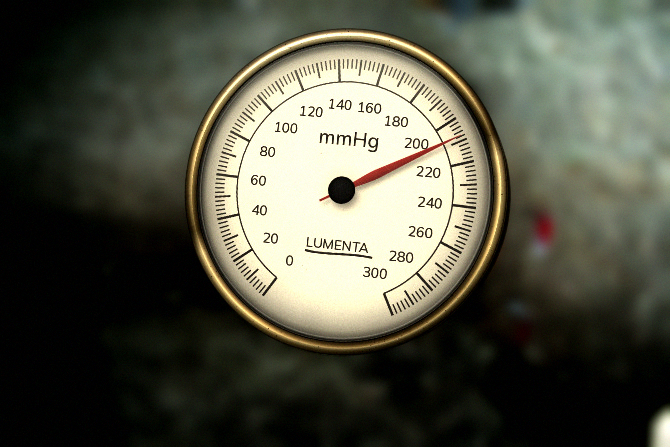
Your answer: **208** mmHg
